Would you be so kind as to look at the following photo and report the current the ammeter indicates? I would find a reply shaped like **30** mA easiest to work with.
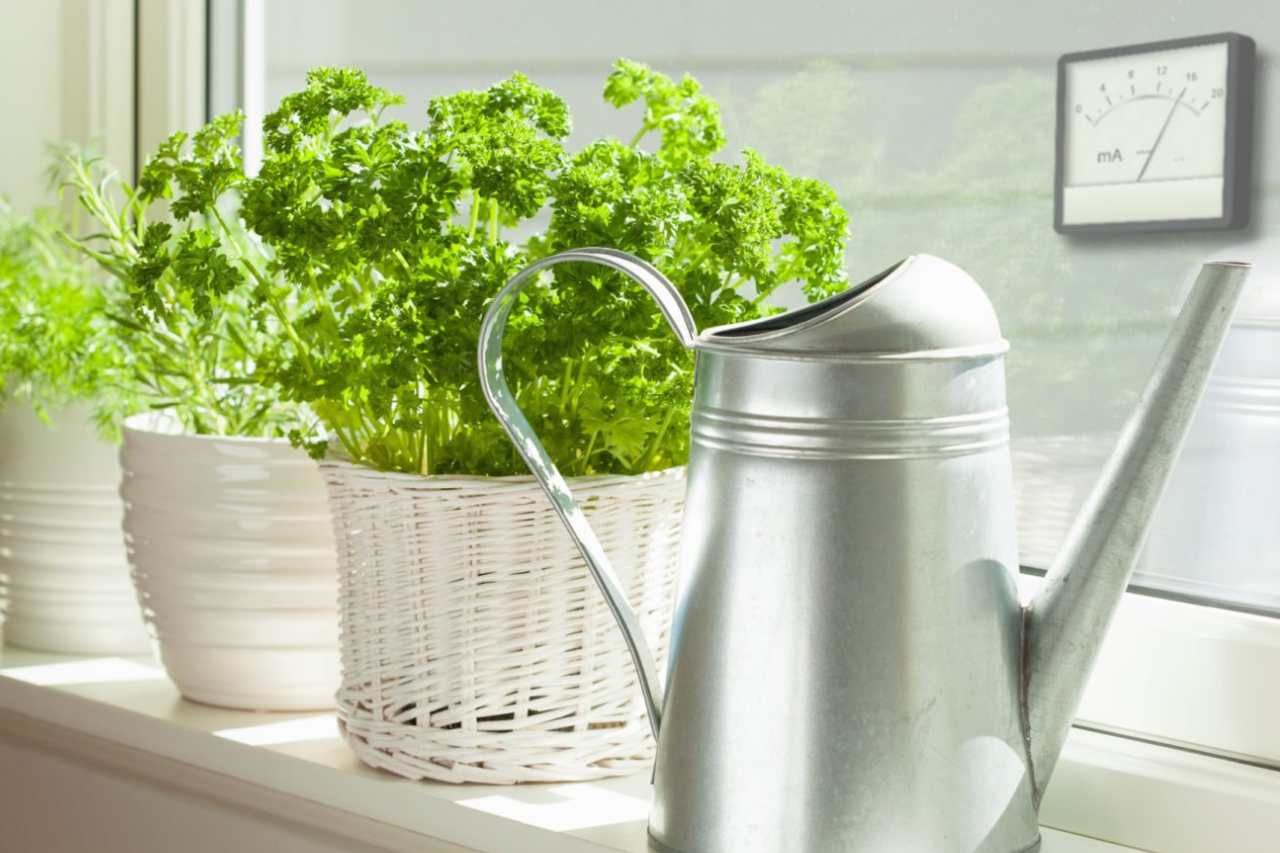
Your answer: **16** mA
